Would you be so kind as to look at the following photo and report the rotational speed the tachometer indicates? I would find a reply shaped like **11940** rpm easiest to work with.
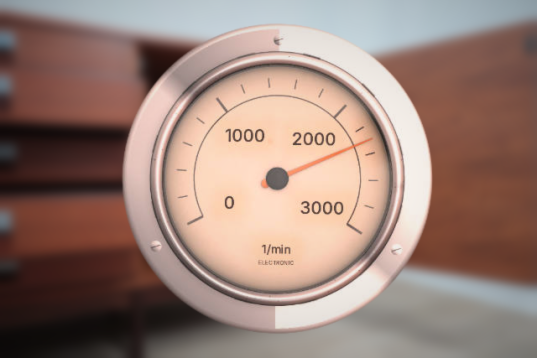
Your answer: **2300** rpm
